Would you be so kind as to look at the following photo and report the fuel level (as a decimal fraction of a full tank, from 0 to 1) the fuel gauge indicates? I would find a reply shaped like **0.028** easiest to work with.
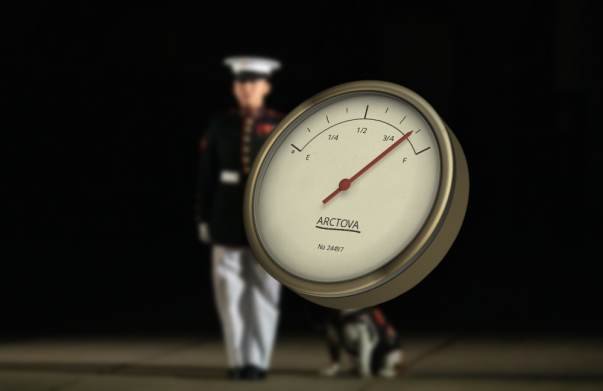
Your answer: **0.875**
